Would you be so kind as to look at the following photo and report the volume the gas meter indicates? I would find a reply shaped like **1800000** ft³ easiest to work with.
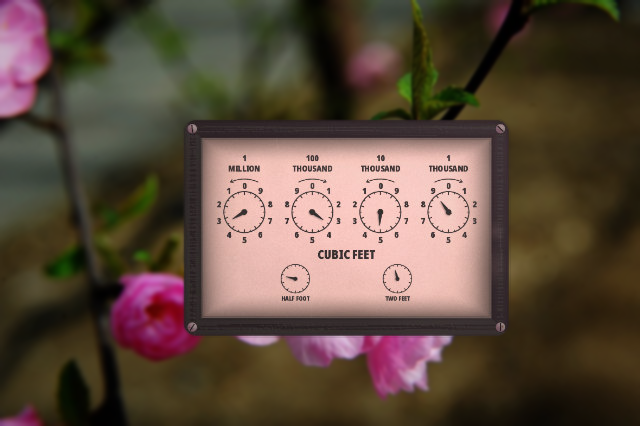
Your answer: **334900** ft³
